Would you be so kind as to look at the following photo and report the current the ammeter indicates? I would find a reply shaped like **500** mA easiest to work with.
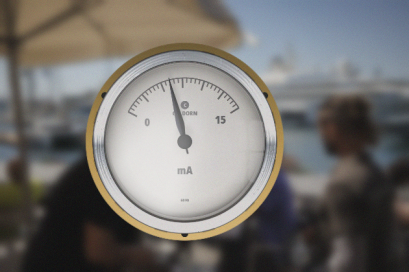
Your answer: **6** mA
